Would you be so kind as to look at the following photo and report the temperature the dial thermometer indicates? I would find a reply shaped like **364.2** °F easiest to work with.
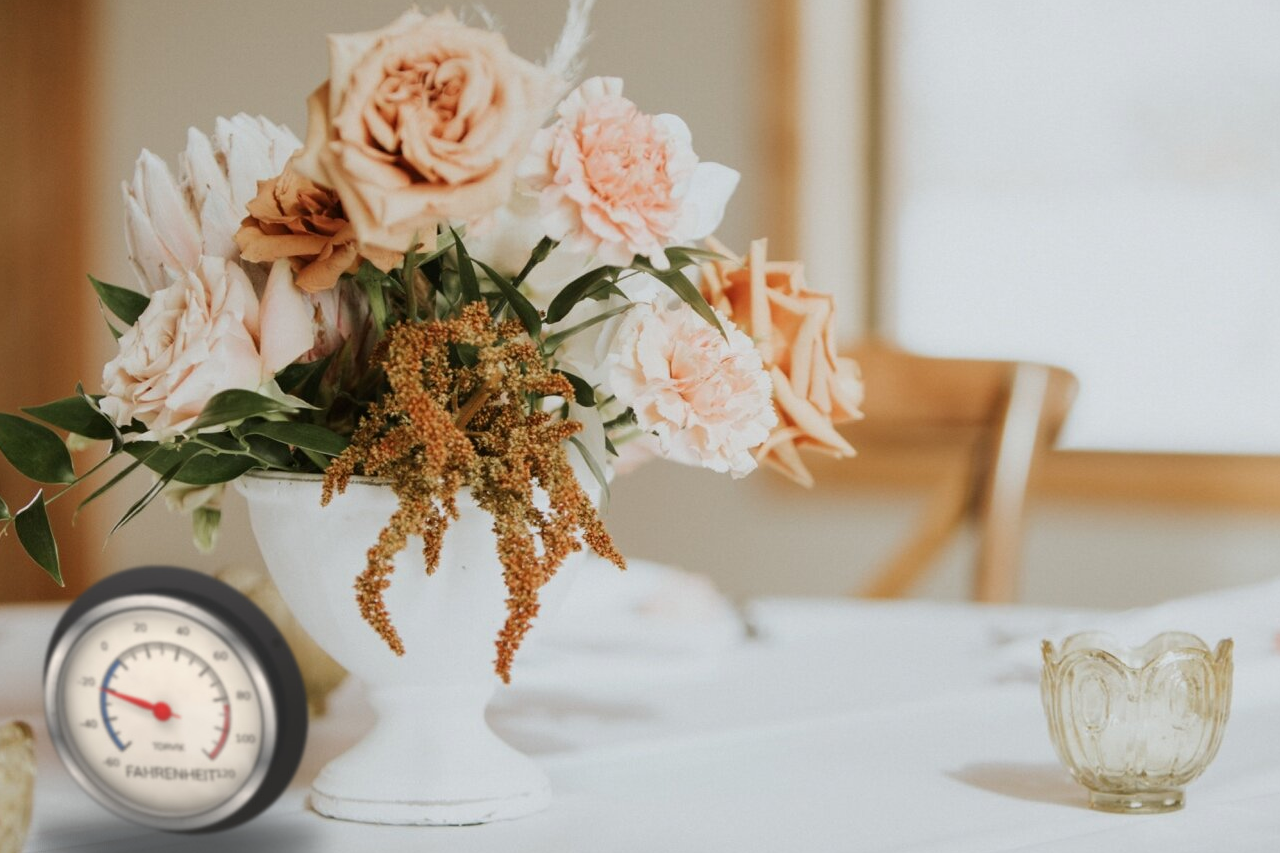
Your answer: **-20** °F
